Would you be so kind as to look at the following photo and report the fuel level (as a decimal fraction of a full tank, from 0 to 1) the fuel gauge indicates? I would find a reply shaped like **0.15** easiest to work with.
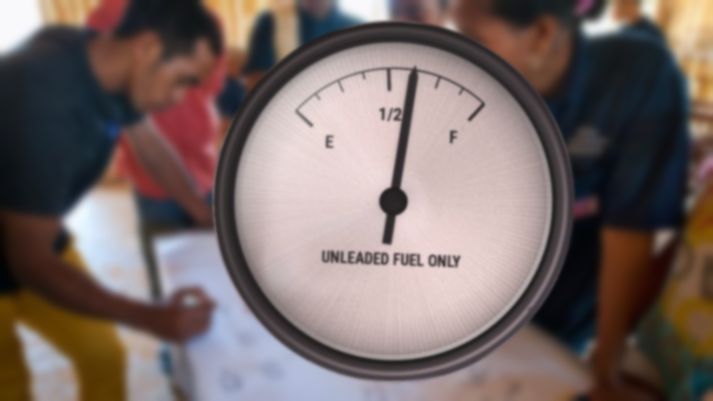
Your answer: **0.625**
